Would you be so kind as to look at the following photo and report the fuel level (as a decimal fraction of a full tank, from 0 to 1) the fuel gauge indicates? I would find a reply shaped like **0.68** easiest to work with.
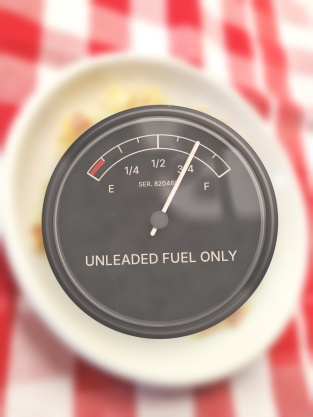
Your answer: **0.75**
